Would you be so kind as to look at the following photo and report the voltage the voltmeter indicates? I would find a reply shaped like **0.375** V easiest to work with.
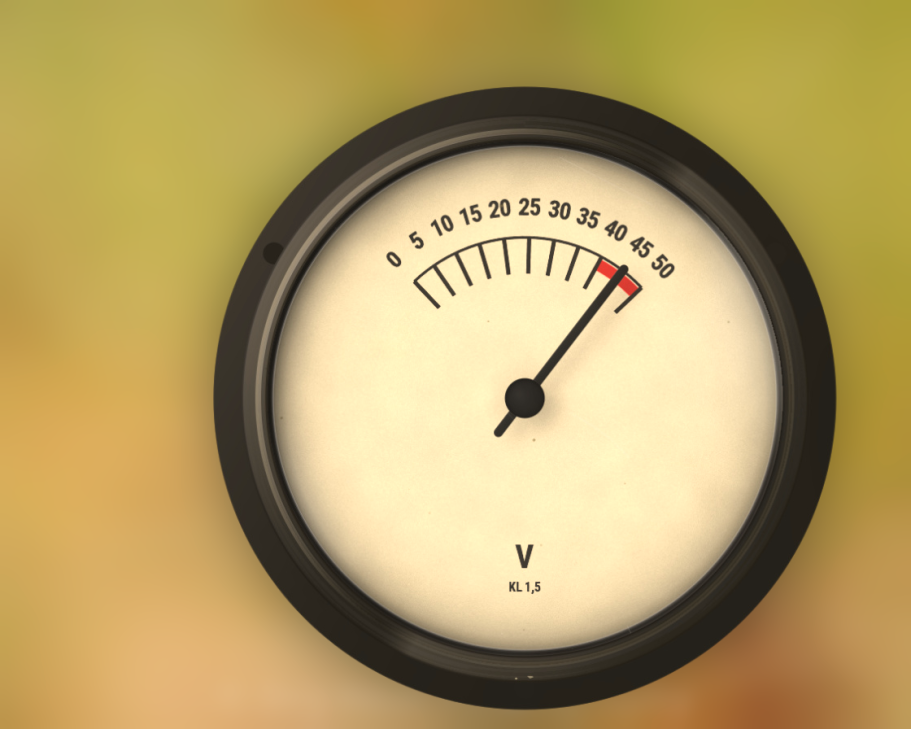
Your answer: **45** V
